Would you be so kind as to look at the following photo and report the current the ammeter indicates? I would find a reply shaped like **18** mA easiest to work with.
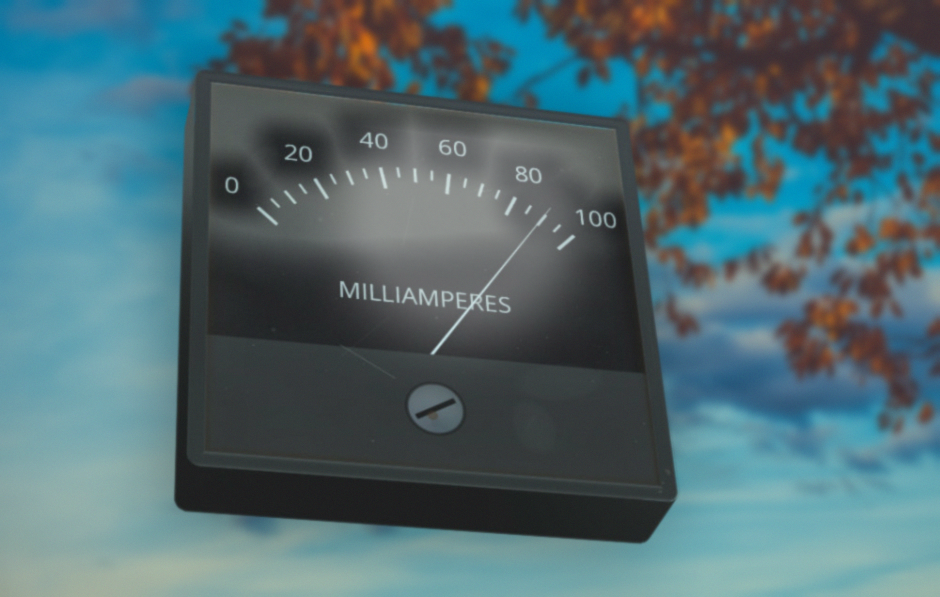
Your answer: **90** mA
